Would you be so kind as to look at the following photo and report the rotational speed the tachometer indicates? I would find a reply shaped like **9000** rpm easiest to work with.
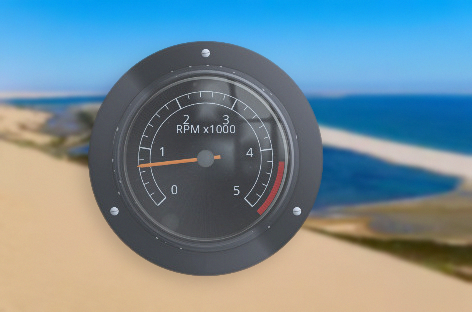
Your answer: **700** rpm
